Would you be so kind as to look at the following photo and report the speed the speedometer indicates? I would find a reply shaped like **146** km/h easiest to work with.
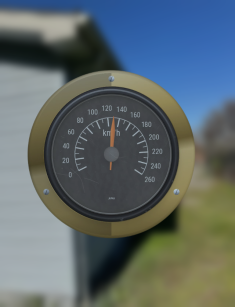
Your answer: **130** km/h
